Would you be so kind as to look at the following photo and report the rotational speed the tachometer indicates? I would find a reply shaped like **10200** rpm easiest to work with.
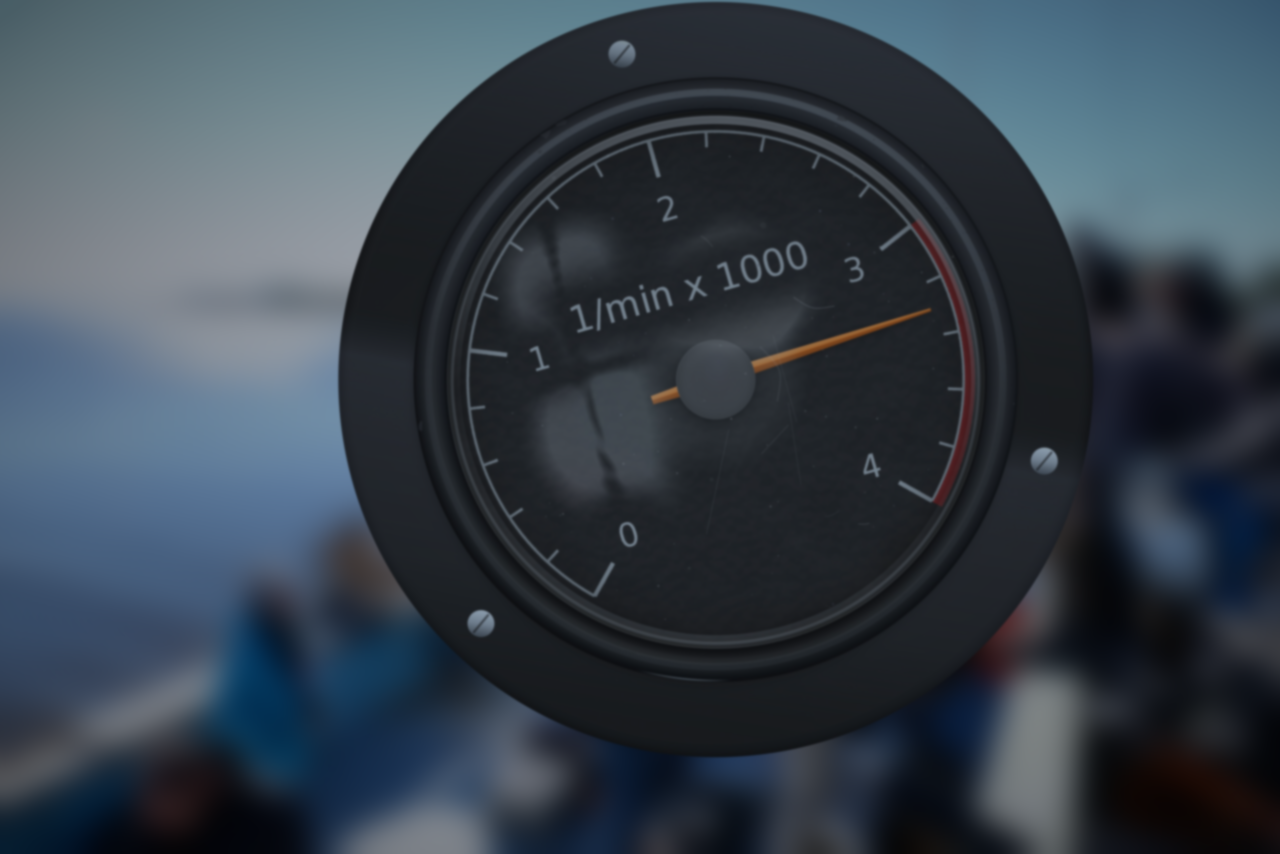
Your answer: **3300** rpm
